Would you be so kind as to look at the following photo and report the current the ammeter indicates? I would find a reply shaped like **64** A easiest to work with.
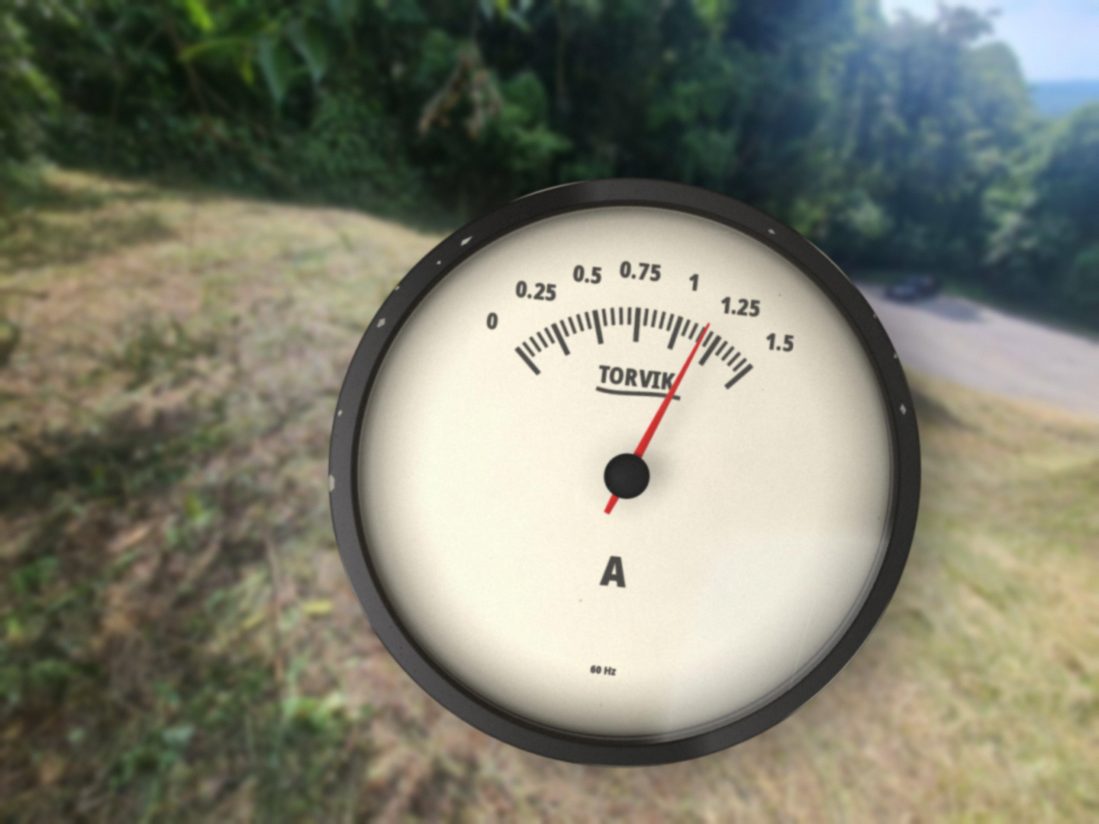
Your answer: **1.15** A
